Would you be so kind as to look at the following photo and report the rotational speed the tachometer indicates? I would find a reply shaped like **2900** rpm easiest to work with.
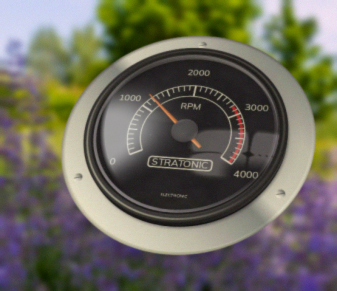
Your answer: **1200** rpm
